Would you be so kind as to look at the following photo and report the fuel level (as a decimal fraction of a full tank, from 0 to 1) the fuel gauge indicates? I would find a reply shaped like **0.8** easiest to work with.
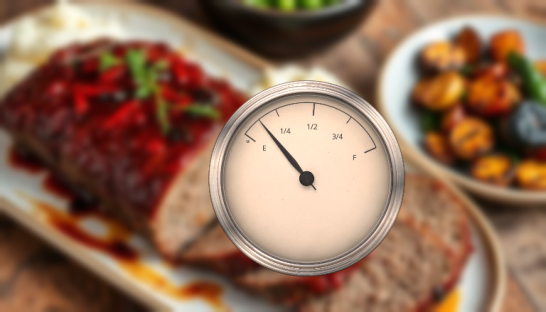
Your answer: **0.125**
